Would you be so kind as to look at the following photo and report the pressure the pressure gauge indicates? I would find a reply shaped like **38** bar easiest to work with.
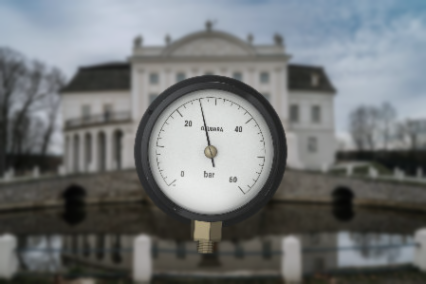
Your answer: **26** bar
